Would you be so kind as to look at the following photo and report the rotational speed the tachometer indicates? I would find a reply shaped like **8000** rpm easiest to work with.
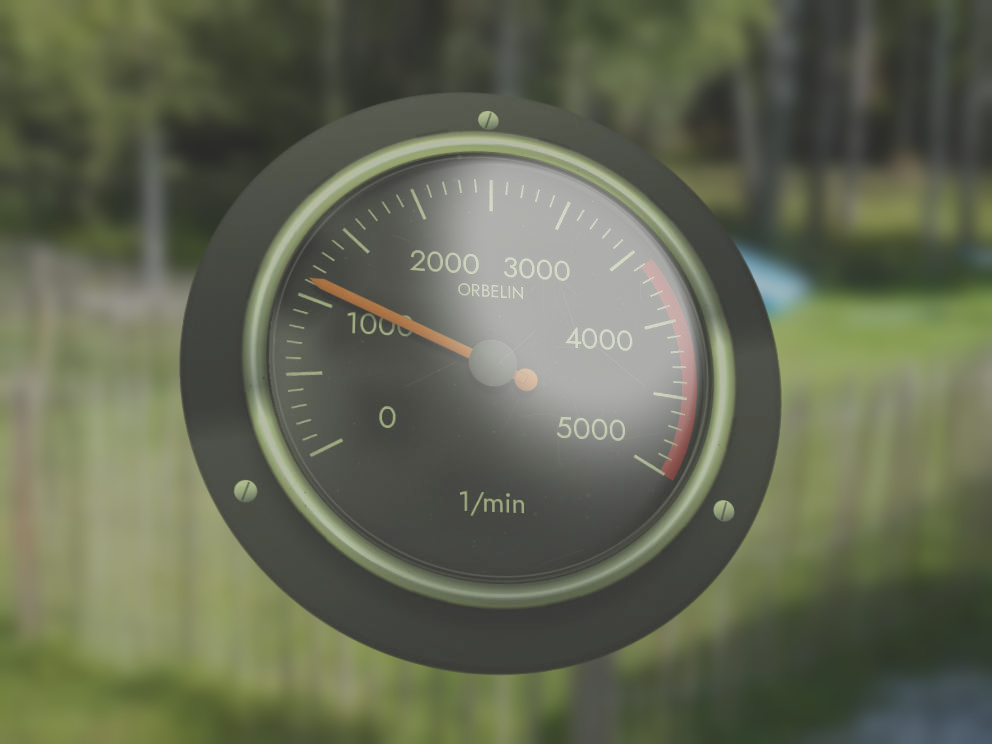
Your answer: **1100** rpm
